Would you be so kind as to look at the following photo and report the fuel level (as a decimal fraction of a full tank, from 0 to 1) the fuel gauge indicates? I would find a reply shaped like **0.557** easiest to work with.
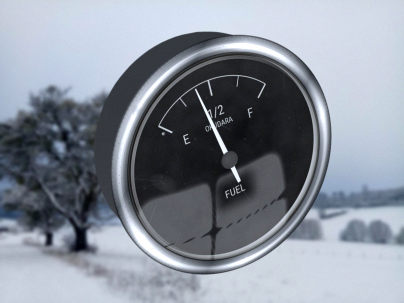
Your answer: **0.375**
